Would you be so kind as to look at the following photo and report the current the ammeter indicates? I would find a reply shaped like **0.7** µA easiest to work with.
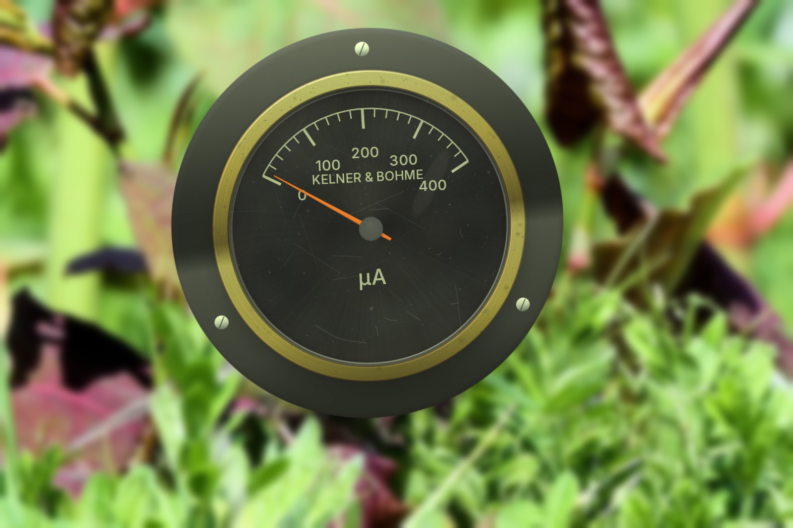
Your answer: **10** µA
